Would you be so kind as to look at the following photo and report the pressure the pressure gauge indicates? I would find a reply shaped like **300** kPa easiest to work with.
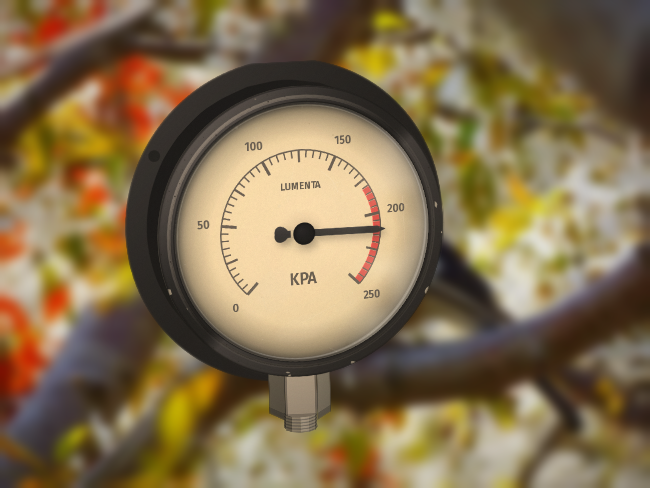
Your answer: **210** kPa
